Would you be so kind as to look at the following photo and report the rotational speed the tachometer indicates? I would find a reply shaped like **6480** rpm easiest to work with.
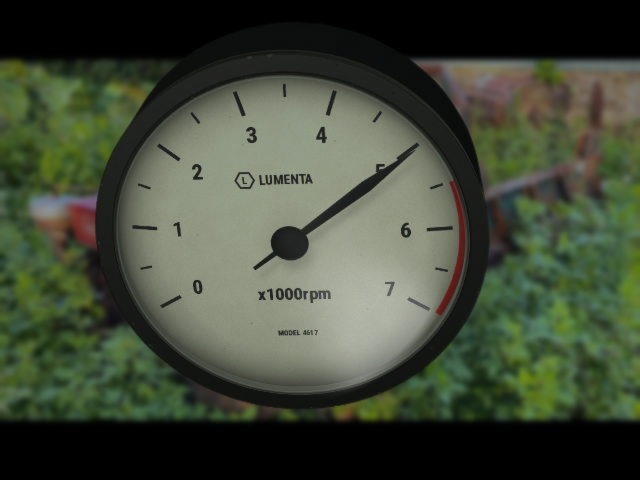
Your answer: **5000** rpm
